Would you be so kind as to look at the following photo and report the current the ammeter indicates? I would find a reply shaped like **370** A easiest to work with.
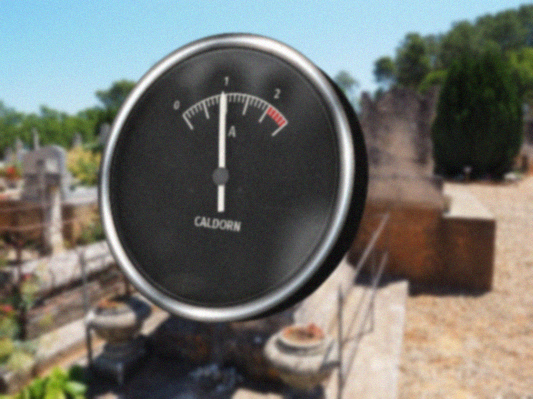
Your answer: **1** A
